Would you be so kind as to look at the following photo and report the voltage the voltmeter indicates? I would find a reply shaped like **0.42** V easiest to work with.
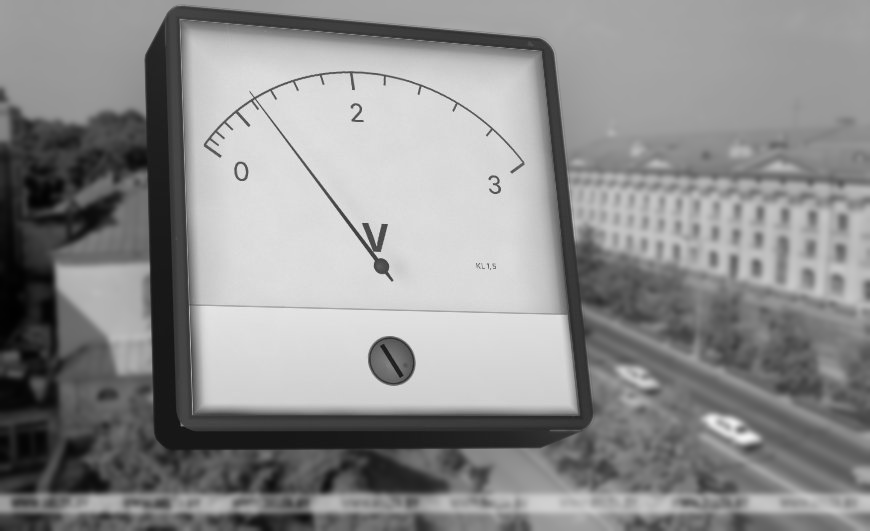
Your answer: **1.2** V
